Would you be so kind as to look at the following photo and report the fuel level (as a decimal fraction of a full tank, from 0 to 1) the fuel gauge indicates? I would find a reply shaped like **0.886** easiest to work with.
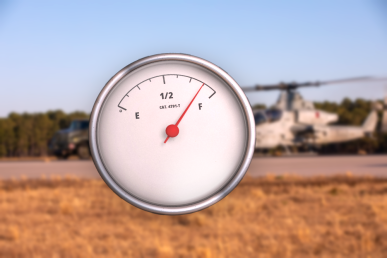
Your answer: **0.875**
